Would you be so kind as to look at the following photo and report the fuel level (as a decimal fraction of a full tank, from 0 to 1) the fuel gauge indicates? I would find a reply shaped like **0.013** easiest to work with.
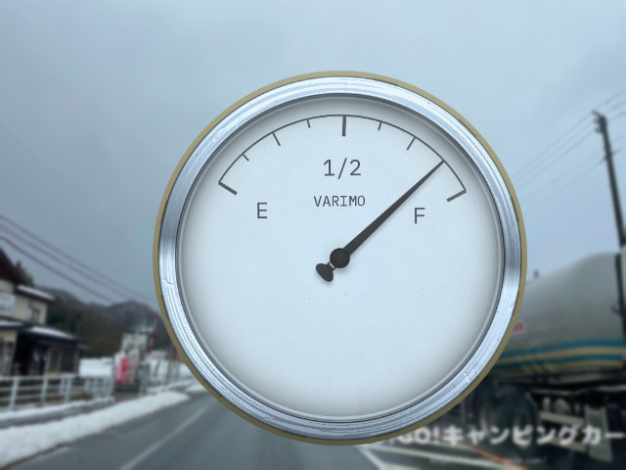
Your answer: **0.875**
